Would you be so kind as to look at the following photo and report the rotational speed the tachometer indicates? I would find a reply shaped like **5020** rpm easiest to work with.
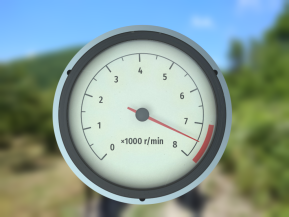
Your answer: **7500** rpm
